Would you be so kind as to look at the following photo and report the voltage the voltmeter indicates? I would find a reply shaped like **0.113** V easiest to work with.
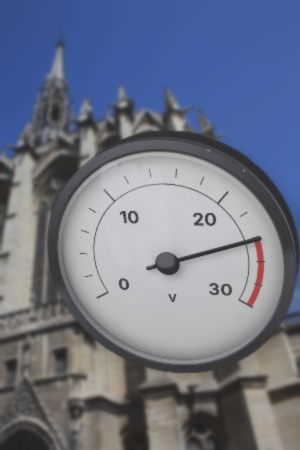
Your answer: **24** V
